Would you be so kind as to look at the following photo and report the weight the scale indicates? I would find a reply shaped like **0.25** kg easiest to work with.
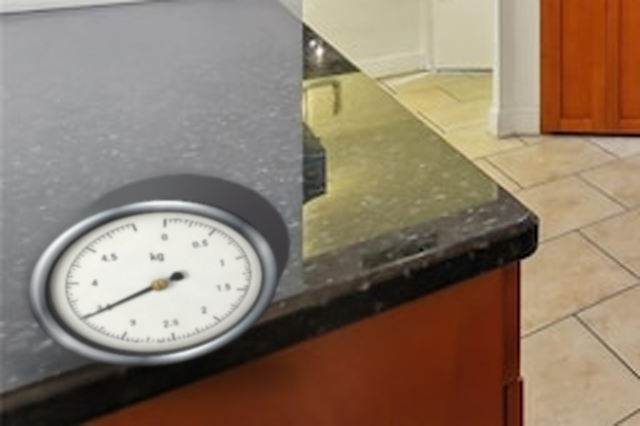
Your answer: **3.5** kg
